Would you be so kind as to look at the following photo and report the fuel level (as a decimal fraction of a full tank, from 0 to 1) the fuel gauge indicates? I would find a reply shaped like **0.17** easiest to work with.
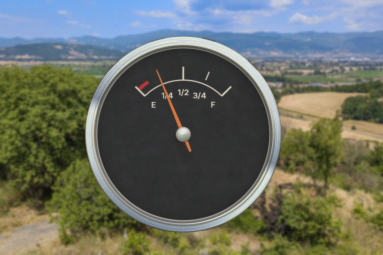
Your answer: **0.25**
